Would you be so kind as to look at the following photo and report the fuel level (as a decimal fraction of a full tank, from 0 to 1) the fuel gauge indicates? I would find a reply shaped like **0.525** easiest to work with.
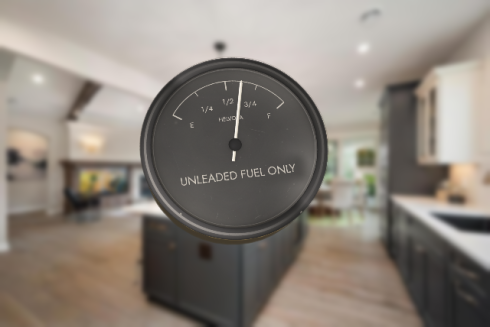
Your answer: **0.625**
